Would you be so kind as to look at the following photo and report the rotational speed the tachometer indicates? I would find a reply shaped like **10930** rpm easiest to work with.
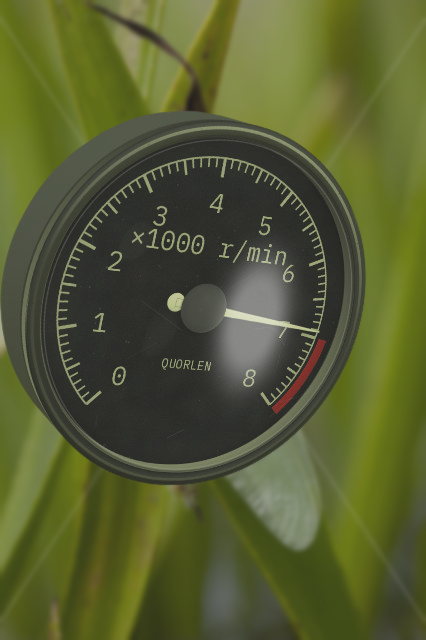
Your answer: **6900** rpm
